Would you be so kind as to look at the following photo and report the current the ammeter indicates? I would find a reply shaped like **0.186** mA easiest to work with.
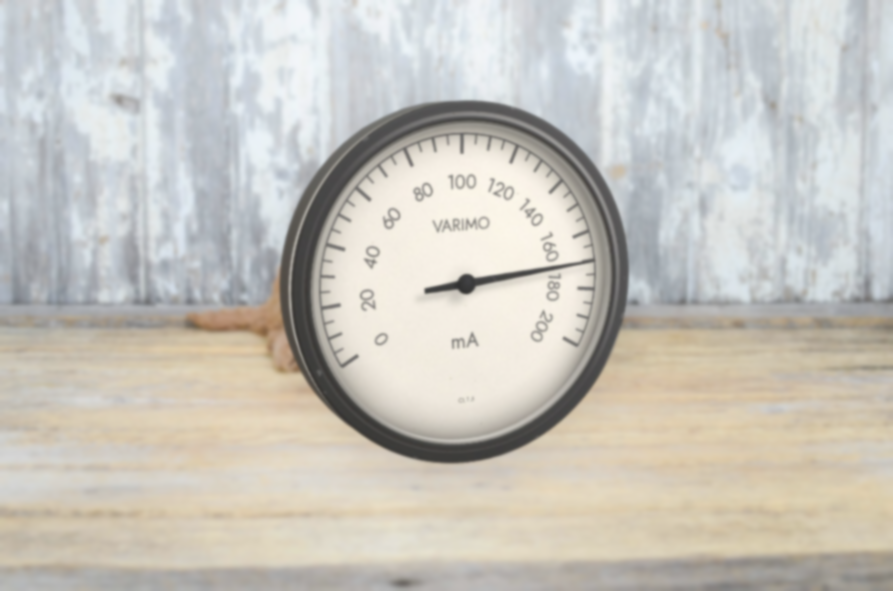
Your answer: **170** mA
